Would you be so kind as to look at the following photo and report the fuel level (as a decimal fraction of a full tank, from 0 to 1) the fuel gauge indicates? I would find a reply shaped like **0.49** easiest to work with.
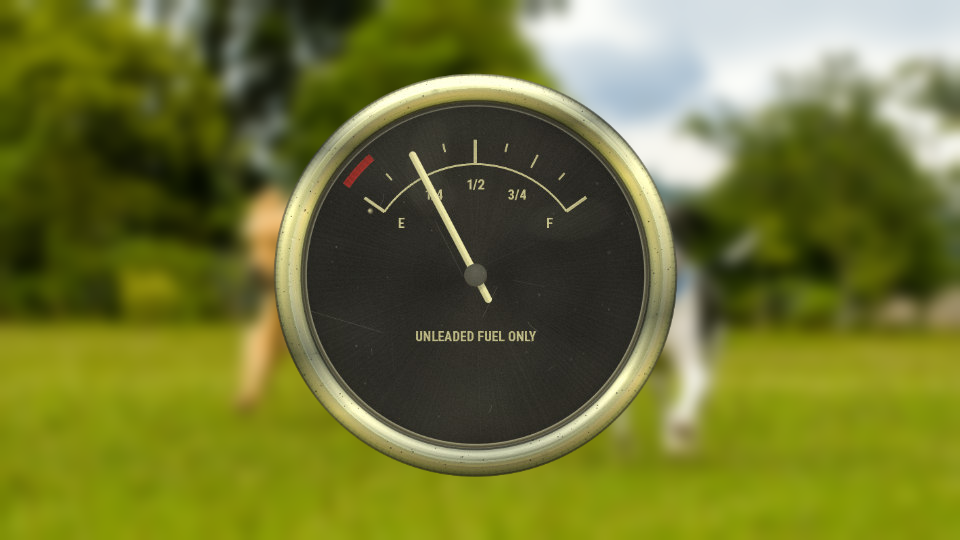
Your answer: **0.25**
